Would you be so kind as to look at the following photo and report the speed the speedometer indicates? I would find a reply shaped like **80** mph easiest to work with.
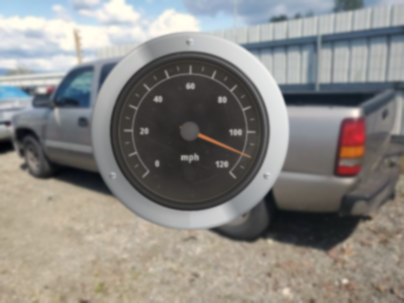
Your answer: **110** mph
